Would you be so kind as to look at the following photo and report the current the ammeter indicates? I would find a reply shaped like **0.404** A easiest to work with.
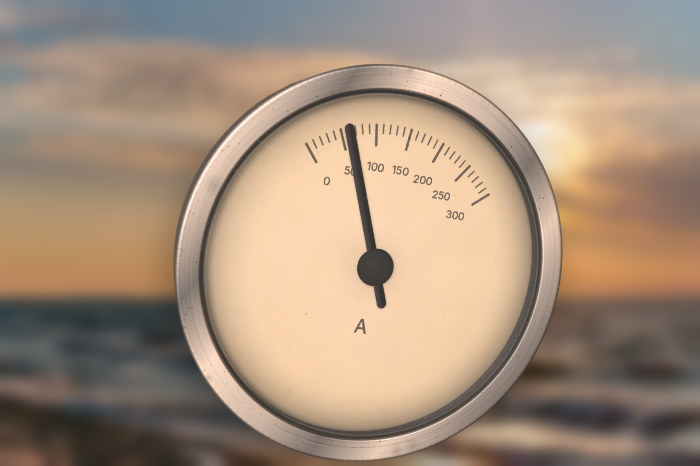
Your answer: **60** A
